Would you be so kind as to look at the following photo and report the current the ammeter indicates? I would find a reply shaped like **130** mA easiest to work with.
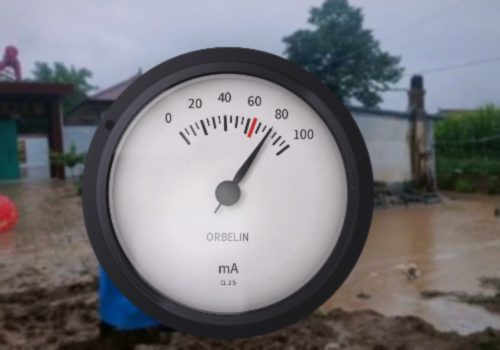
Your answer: **80** mA
